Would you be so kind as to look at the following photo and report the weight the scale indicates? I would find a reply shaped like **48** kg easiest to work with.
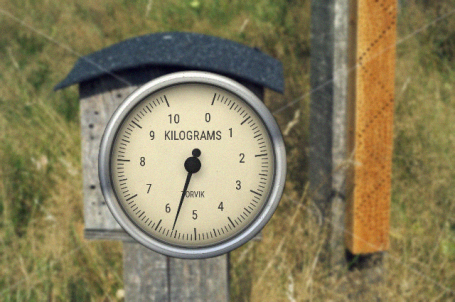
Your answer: **5.6** kg
